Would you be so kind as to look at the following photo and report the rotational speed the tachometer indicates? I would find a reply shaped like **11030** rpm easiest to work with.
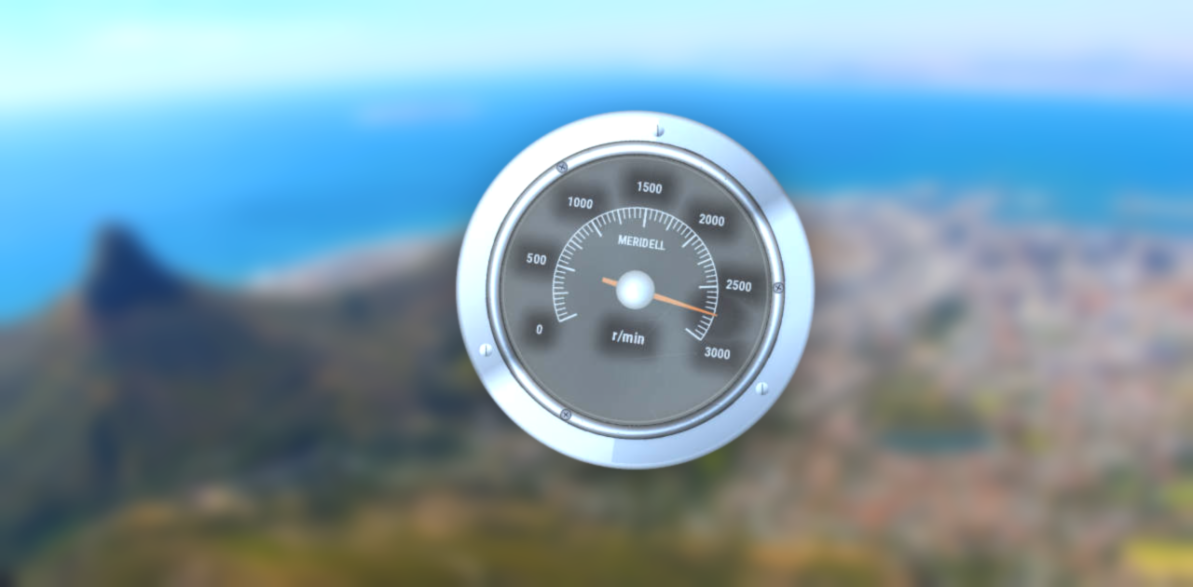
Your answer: **2750** rpm
